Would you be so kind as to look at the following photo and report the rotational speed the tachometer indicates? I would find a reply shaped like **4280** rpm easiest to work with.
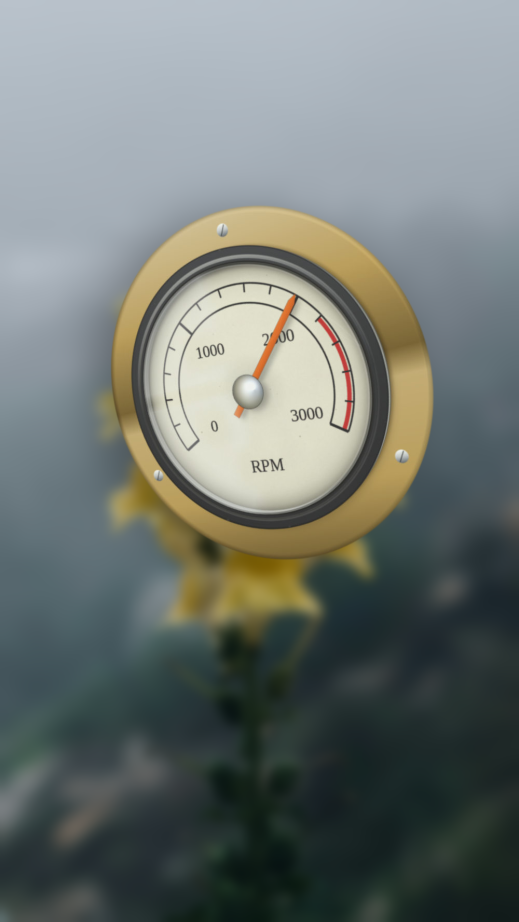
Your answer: **2000** rpm
